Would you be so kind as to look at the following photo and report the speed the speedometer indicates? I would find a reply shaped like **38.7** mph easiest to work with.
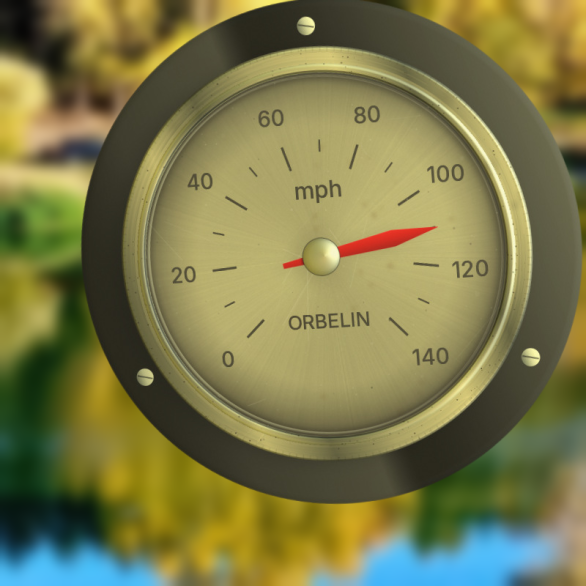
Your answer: **110** mph
